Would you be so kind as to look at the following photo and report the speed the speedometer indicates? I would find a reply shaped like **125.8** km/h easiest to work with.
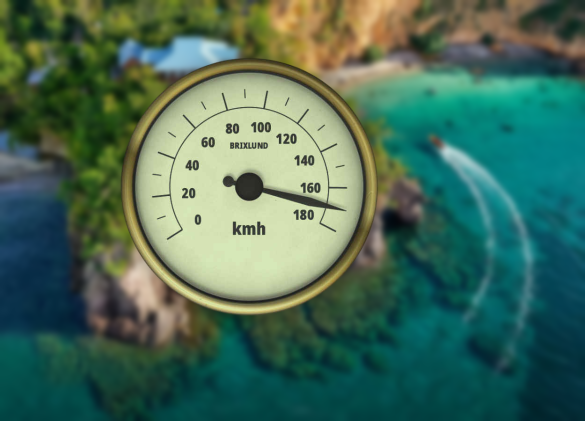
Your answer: **170** km/h
